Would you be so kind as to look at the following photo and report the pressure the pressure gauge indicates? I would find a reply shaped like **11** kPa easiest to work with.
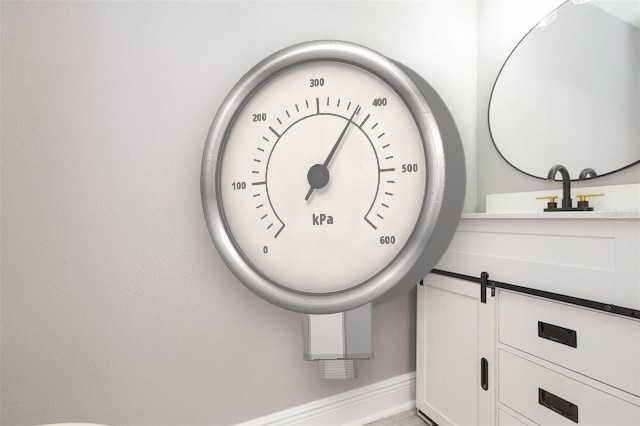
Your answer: **380** kPa
